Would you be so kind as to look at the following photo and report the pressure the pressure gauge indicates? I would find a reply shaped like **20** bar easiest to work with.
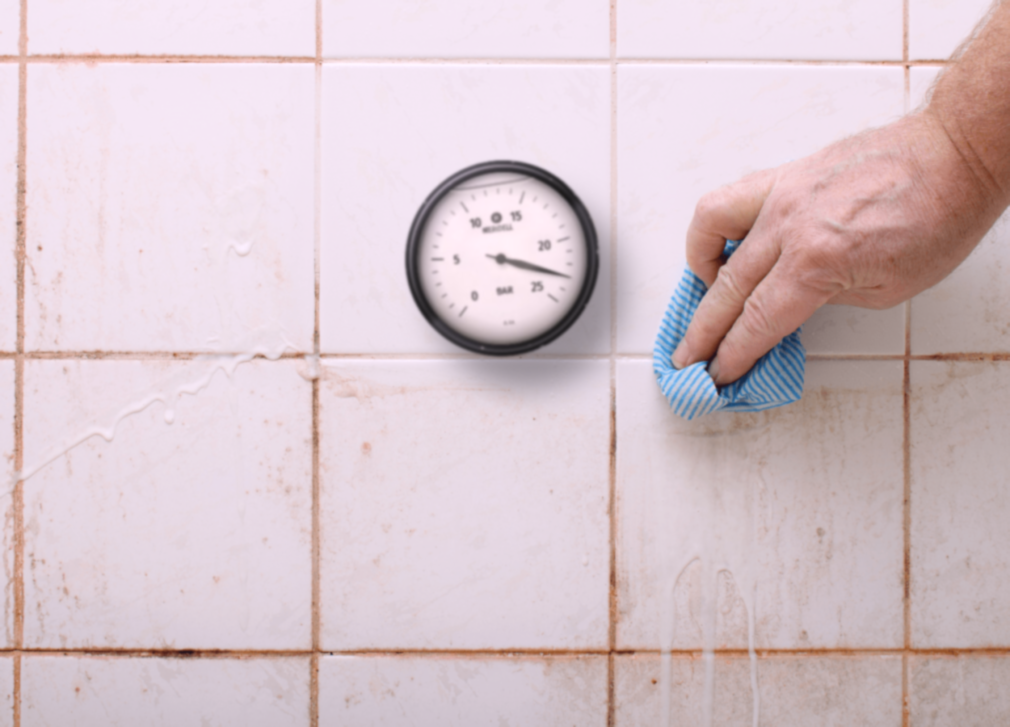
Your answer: **23** bar
